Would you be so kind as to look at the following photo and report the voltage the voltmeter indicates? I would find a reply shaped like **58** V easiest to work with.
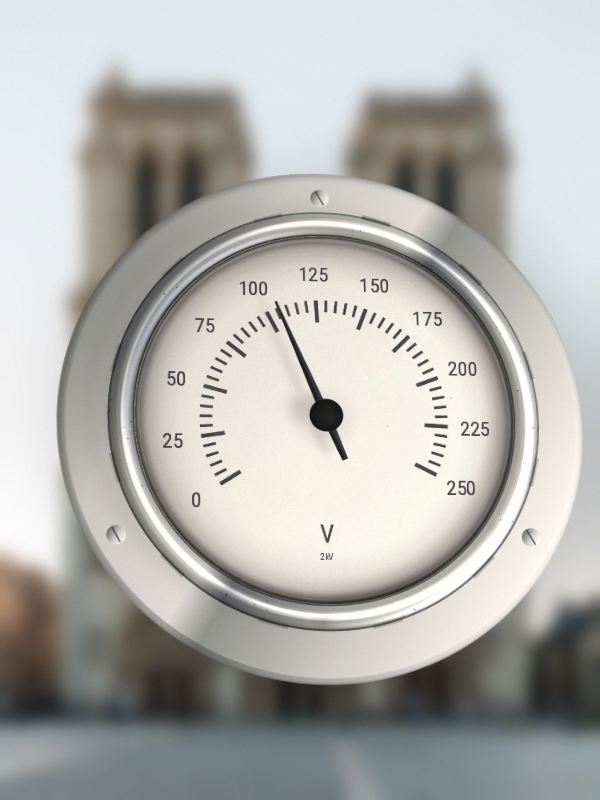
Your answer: **105** V
